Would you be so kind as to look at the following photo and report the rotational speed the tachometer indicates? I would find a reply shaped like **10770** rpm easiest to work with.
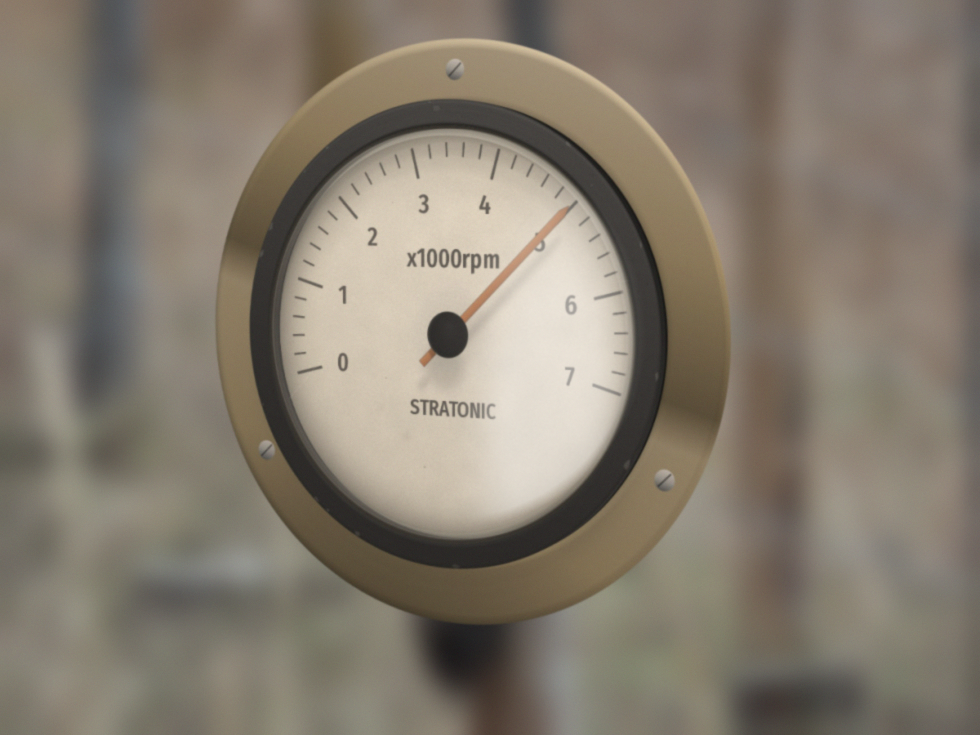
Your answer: **5000** rpm
